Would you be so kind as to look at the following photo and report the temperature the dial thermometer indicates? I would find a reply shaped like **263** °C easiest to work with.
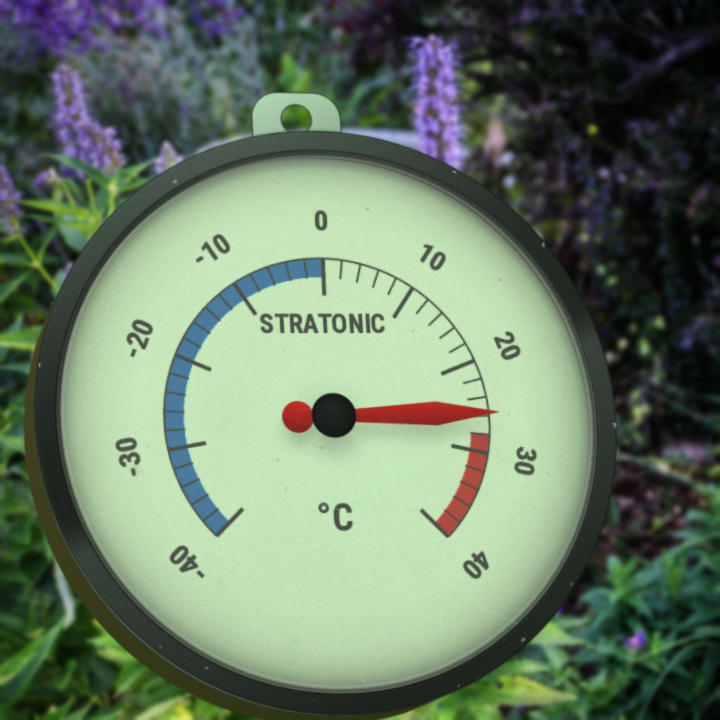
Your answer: **26** °C
